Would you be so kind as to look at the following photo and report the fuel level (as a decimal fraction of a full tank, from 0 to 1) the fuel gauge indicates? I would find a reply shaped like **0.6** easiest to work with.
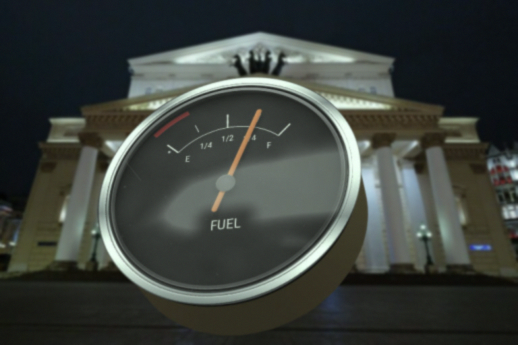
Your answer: **0.75**
